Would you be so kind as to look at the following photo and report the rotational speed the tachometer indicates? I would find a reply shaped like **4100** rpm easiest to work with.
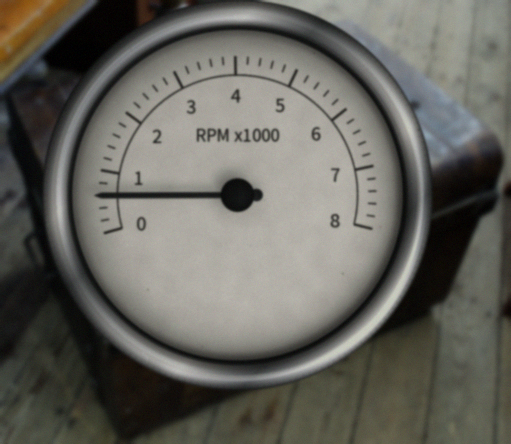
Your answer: **600** rpm
